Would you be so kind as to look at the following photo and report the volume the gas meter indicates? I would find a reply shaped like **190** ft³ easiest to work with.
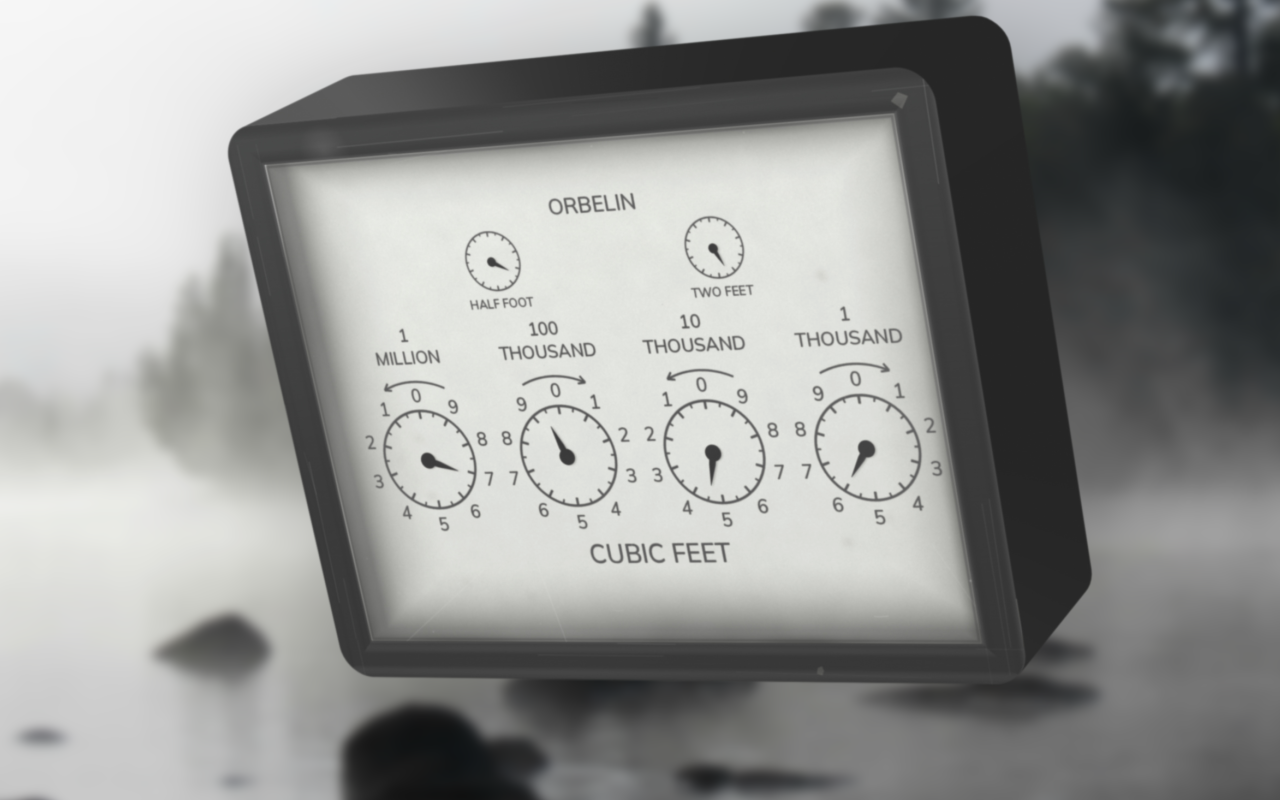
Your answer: **694600** ft³
